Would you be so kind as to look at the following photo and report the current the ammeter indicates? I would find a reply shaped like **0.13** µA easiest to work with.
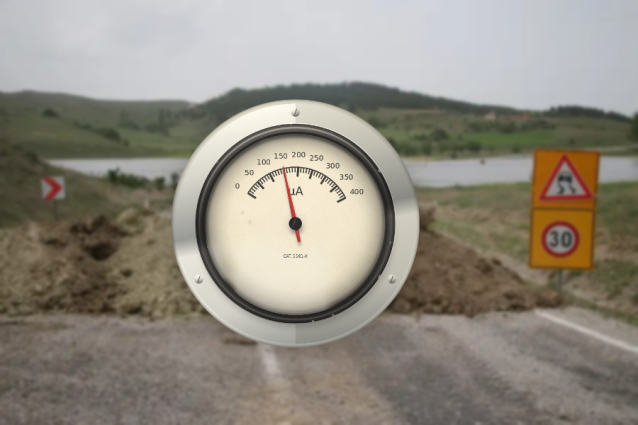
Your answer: **150** µA
